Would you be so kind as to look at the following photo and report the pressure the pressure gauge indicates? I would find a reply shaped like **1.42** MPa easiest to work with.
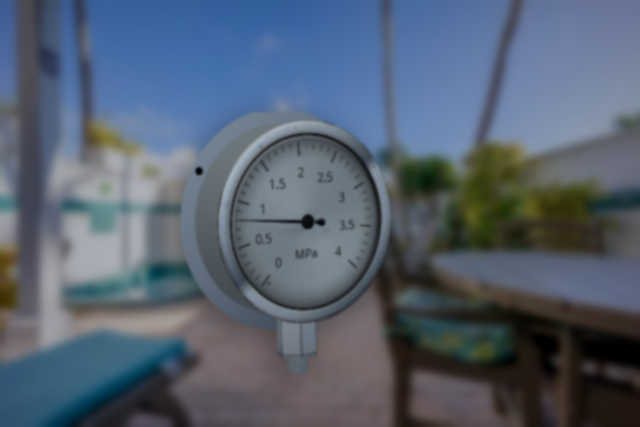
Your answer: **0.8** MPa
